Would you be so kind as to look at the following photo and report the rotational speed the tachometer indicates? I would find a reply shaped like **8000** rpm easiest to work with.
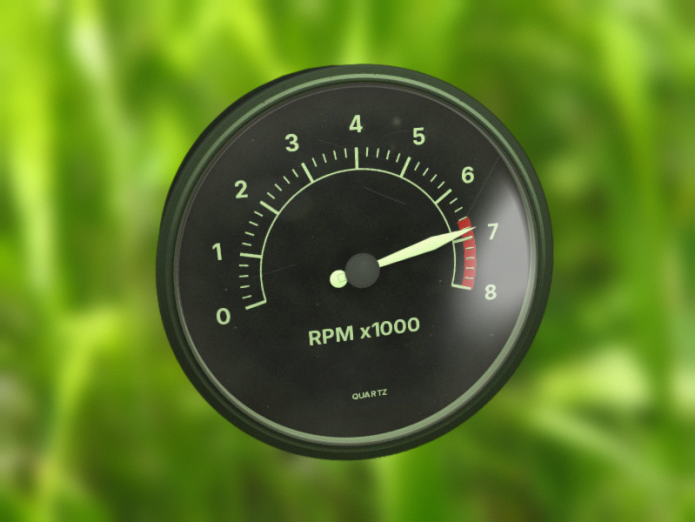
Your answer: **6800** rpm
